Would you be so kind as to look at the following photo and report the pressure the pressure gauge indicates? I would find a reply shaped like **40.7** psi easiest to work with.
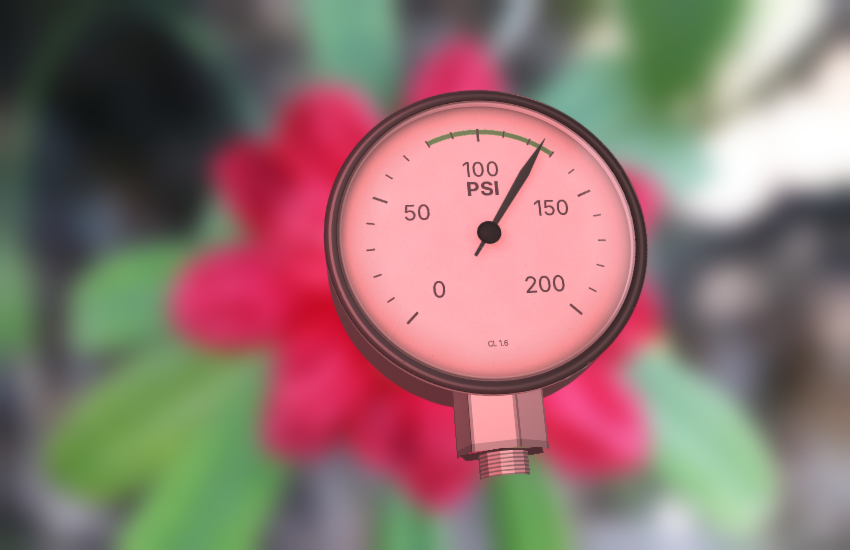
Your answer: **125** psi
